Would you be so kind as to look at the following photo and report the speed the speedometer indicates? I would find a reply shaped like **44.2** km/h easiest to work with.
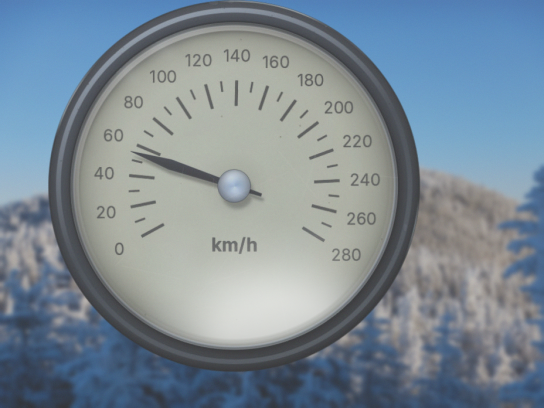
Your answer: **55** km/h
